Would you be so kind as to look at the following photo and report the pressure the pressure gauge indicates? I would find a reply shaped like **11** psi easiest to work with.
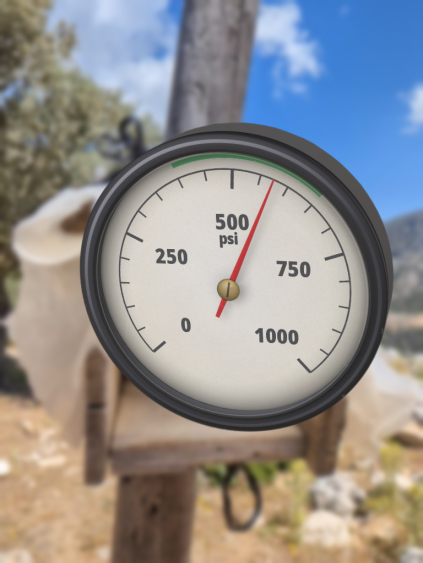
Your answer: **575** psi
